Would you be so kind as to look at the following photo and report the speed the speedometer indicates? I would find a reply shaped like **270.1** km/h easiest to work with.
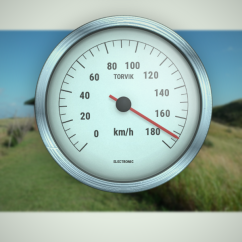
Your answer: **172.5** km/h
